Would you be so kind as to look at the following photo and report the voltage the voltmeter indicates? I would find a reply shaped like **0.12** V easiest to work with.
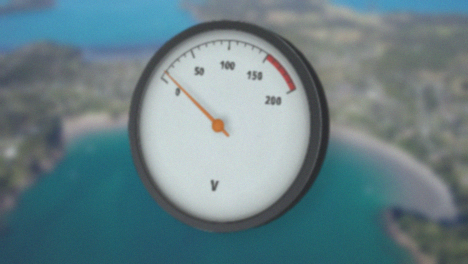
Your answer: **10** V
